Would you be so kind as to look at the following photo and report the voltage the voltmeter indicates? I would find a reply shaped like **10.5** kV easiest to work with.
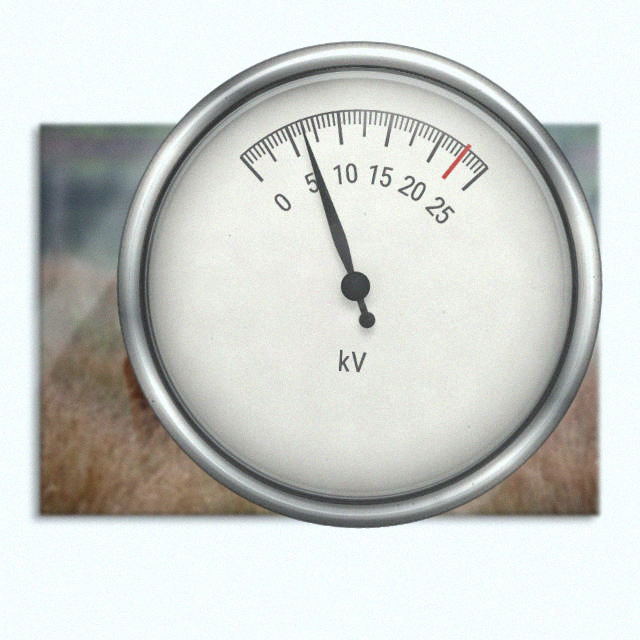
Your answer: **6.5** kV
